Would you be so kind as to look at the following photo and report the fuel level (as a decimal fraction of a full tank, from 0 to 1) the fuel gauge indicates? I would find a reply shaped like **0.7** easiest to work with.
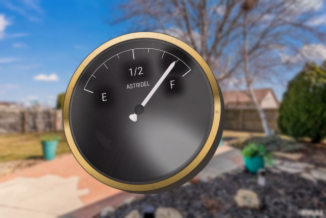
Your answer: **0.875**
